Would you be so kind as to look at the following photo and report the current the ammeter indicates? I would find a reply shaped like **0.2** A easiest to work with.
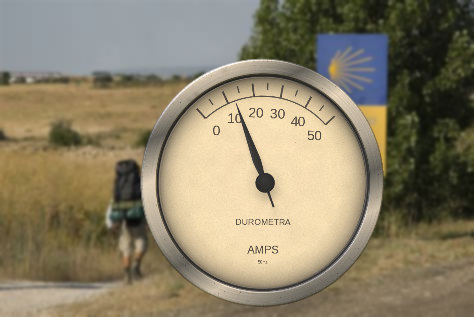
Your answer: **12.5** A
